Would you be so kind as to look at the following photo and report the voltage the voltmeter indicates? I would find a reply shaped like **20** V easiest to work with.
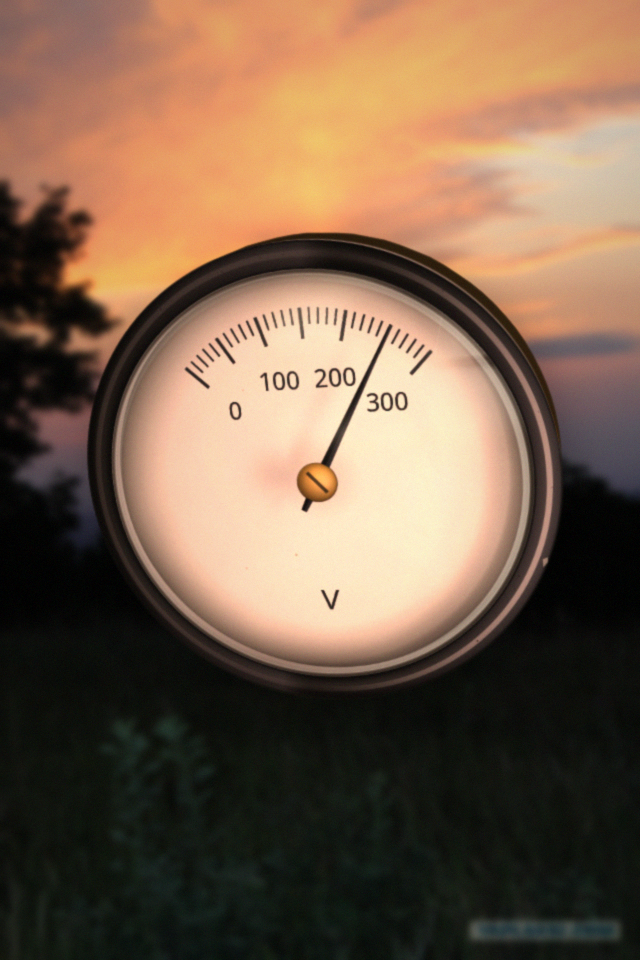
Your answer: **250** V
